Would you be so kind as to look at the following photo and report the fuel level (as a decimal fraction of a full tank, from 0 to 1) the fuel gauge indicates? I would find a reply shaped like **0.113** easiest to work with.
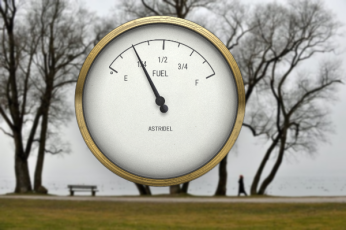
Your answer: **0.25**
